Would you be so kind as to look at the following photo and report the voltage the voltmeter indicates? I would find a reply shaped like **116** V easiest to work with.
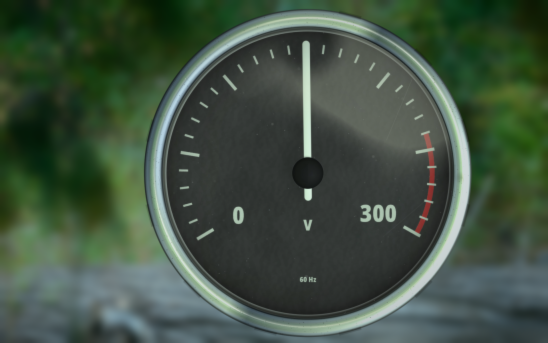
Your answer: **150** V
